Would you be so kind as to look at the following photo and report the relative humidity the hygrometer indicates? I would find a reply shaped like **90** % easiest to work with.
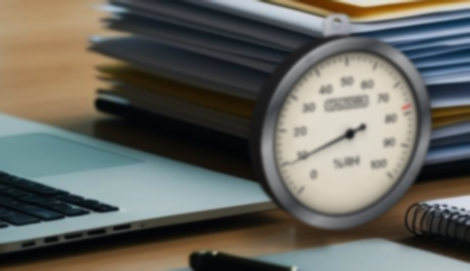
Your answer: **10** %
